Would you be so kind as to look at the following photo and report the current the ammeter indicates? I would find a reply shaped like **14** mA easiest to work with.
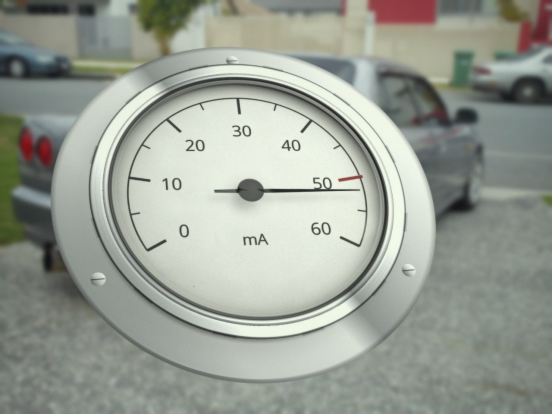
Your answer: **52.5** mA
